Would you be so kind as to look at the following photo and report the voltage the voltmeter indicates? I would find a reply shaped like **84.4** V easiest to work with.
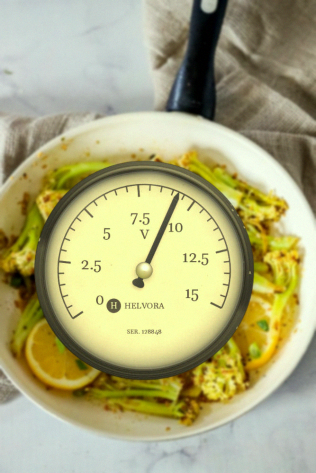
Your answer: **9.25** V
